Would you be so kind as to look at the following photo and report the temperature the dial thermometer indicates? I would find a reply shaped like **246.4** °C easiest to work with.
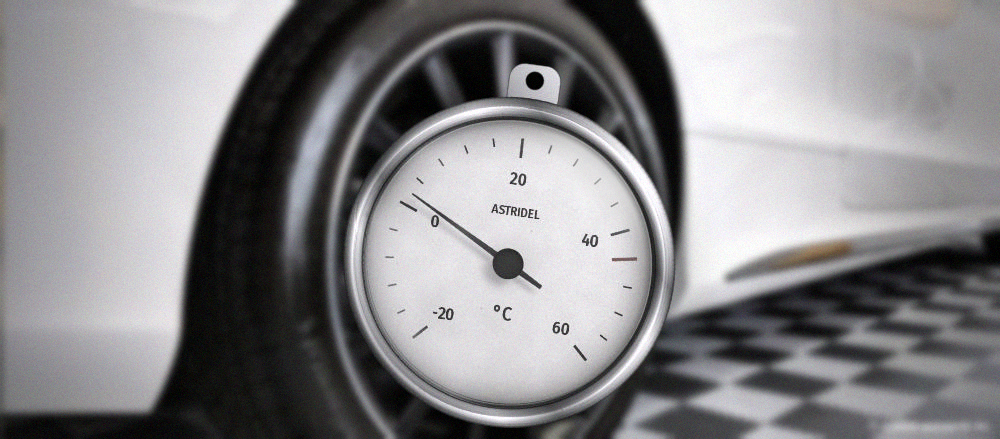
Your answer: **2** °C
